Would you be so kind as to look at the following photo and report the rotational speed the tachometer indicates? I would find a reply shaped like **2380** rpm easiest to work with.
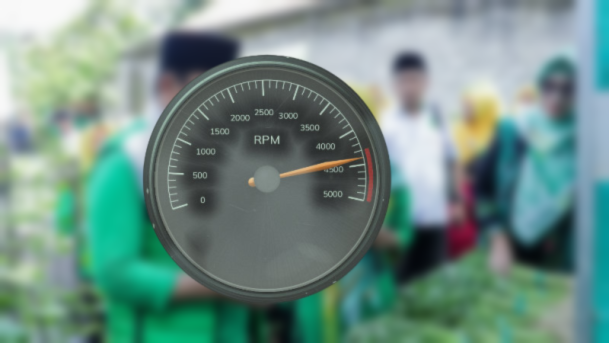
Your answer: **4400** rpm
